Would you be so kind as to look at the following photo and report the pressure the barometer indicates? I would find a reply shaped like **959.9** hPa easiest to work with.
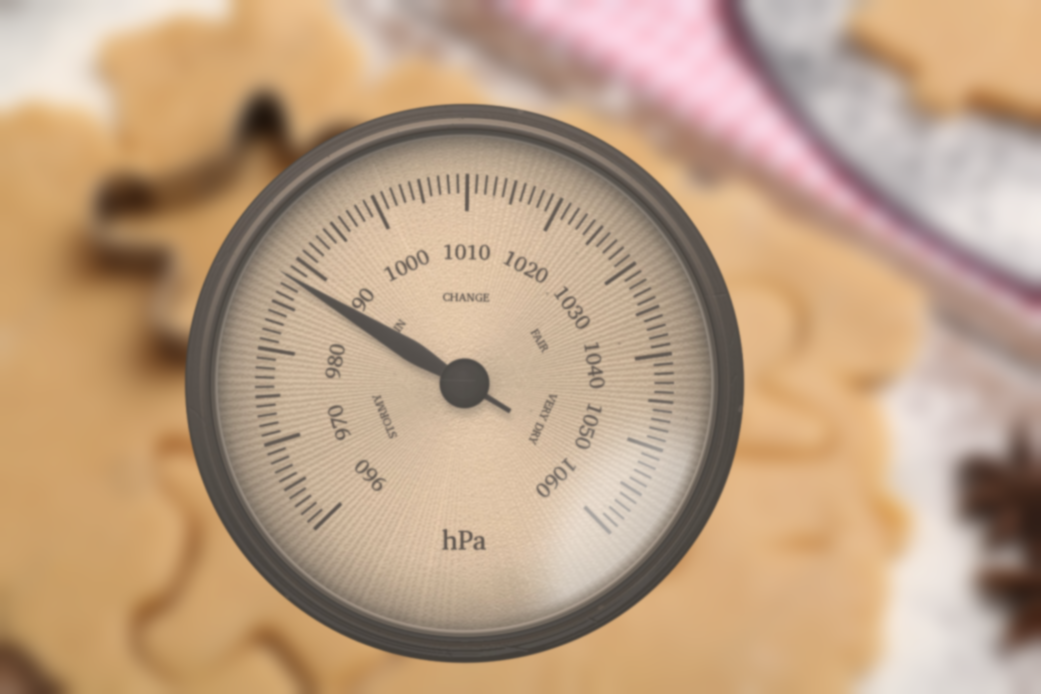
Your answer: **988** hPa
